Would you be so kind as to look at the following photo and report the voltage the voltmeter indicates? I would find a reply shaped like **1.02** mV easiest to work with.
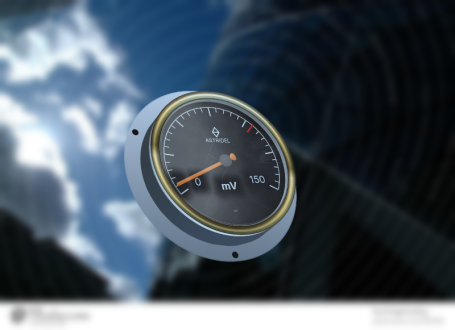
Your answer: **5** mV
